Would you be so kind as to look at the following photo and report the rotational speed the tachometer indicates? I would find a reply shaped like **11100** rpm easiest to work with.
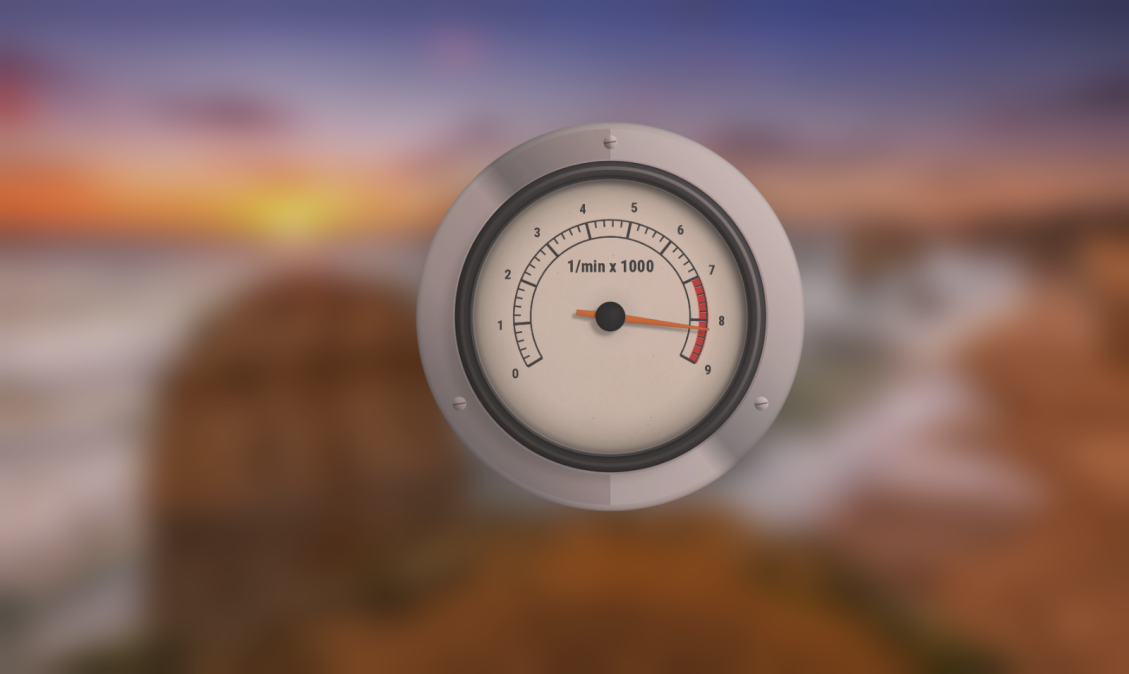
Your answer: **8200** rpm
